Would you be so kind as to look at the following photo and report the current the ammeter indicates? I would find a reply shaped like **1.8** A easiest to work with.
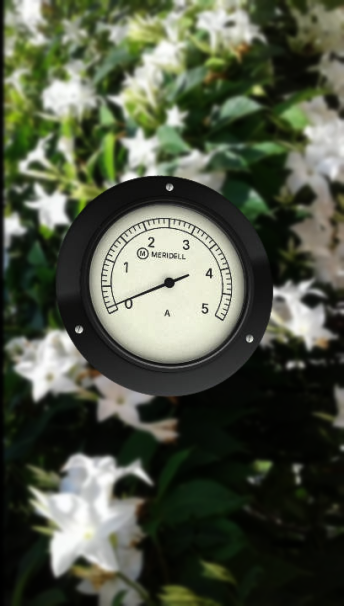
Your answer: **0.1** A
